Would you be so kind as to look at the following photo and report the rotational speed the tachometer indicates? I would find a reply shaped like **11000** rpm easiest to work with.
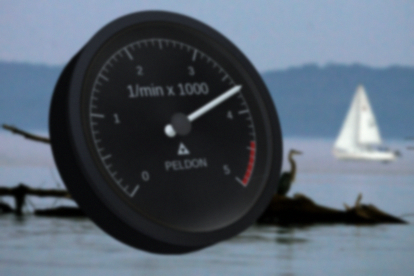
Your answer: **3700** rpm
